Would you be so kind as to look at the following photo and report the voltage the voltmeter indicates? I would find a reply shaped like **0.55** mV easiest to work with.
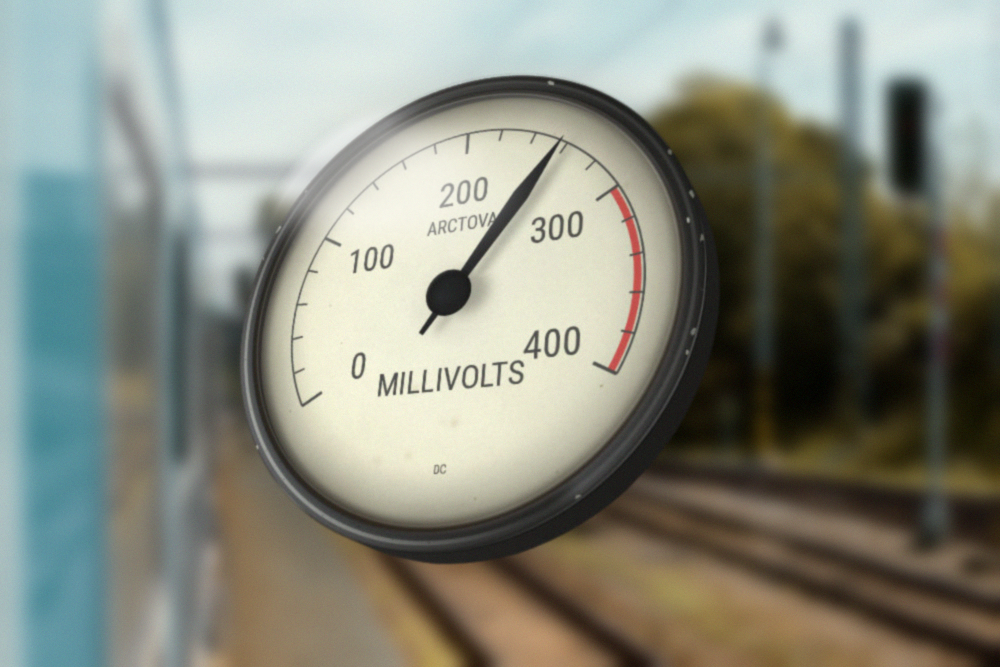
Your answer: **260** mV
